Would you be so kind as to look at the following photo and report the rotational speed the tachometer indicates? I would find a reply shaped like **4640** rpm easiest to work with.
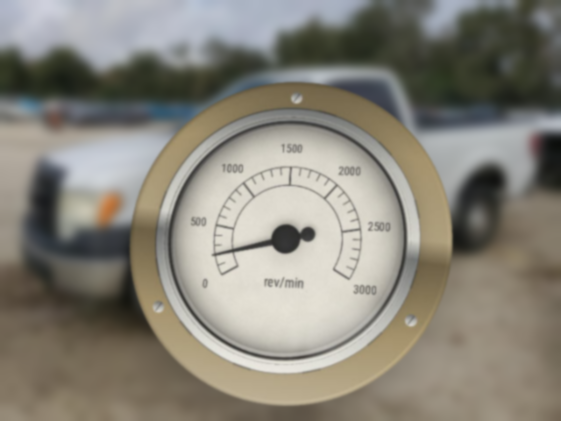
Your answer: **200** rpm
